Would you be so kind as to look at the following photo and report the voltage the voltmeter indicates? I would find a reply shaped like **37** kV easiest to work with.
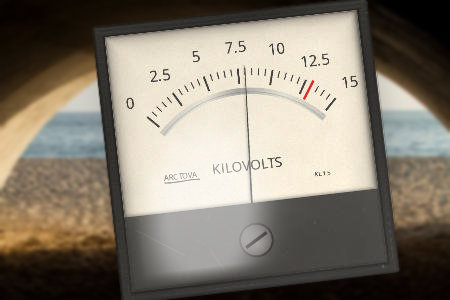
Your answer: **8** kV
